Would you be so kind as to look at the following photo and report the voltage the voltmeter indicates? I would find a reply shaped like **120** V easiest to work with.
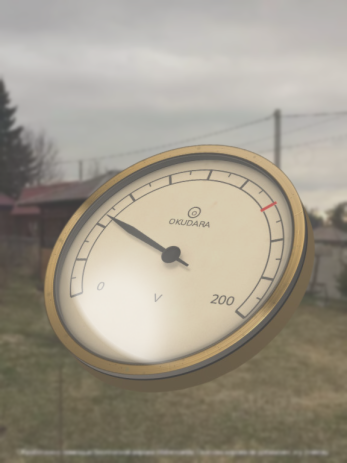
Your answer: **45** V
